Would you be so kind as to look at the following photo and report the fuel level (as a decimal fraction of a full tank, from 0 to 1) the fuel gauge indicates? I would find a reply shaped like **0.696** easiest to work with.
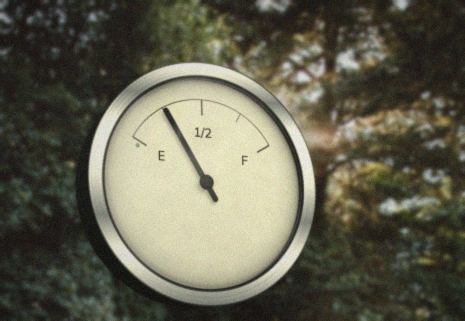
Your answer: **0.25**
